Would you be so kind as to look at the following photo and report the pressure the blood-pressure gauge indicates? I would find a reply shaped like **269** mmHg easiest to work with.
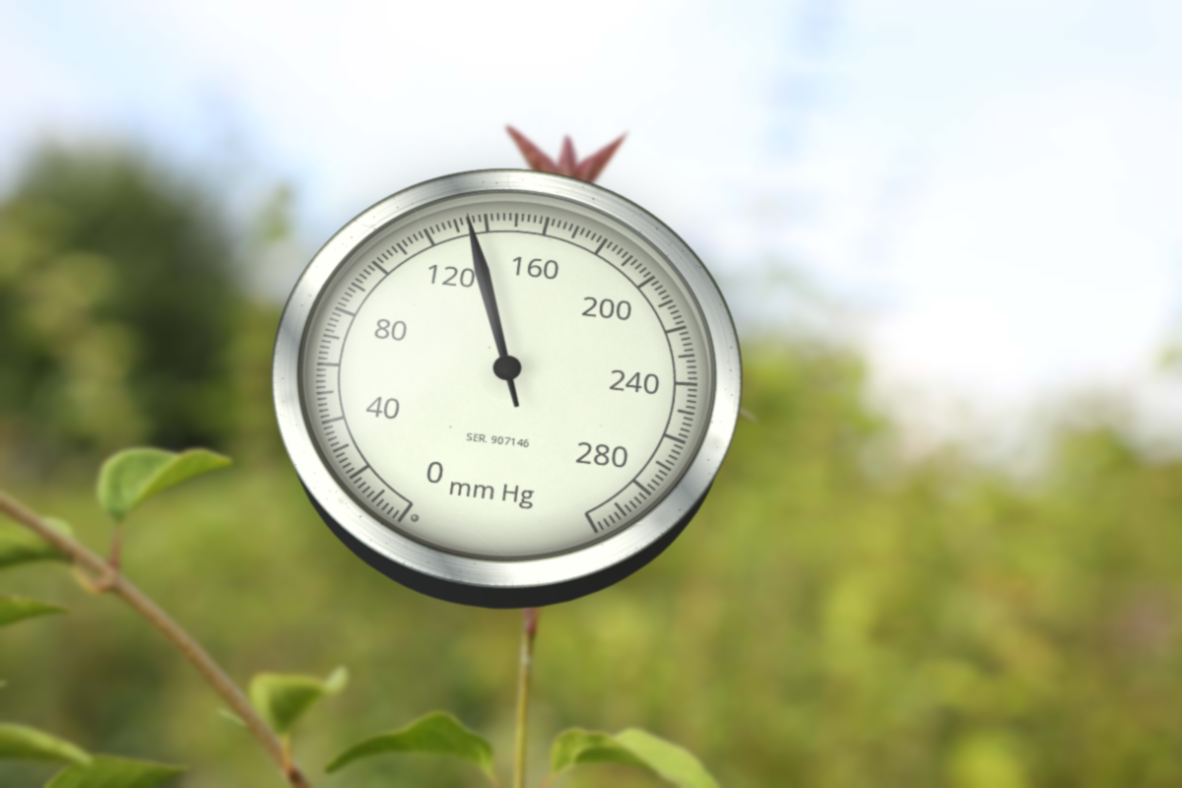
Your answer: **134** mmHg
